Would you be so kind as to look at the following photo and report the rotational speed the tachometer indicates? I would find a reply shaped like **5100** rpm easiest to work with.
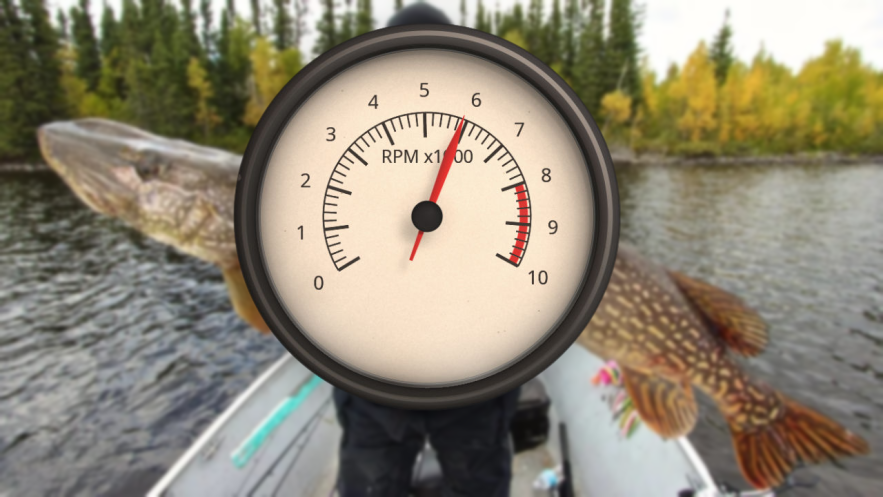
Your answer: **5900** rpm
